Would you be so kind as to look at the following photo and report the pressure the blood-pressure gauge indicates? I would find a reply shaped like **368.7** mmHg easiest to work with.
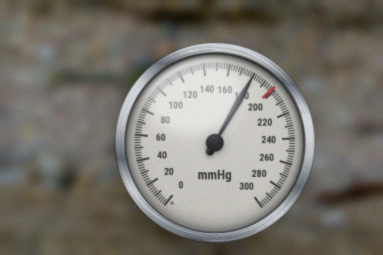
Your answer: **180** mmHg
